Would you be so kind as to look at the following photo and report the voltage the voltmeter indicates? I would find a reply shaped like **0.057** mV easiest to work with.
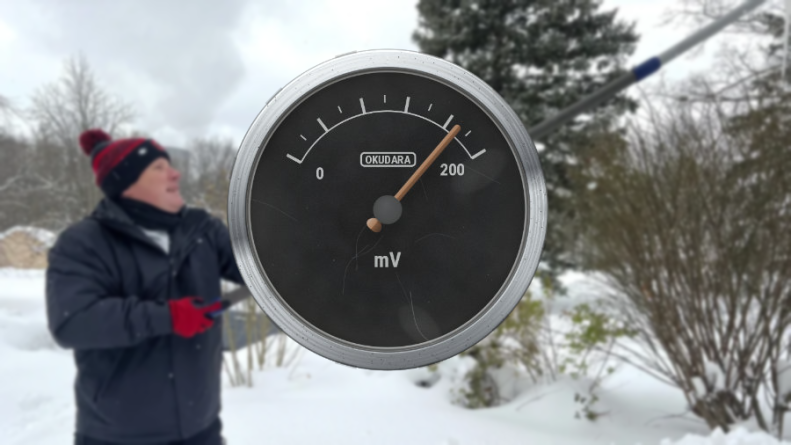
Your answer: **170** mV
